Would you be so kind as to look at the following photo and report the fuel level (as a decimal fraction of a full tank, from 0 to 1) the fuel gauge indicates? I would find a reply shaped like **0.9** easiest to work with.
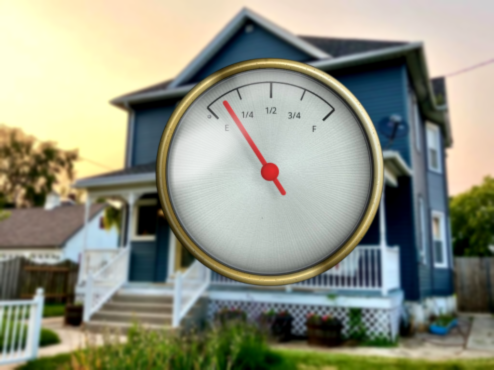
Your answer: **0.125**
